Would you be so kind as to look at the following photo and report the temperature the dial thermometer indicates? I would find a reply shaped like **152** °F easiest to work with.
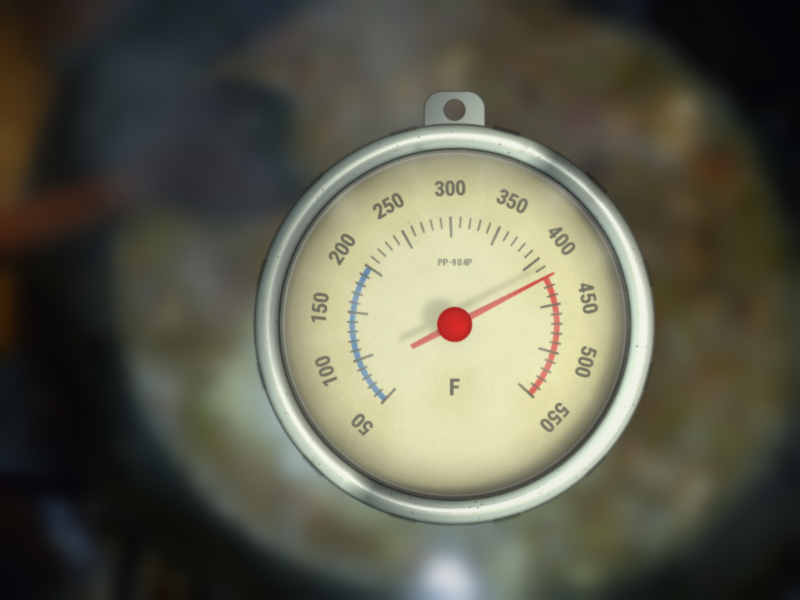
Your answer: **420** °F
